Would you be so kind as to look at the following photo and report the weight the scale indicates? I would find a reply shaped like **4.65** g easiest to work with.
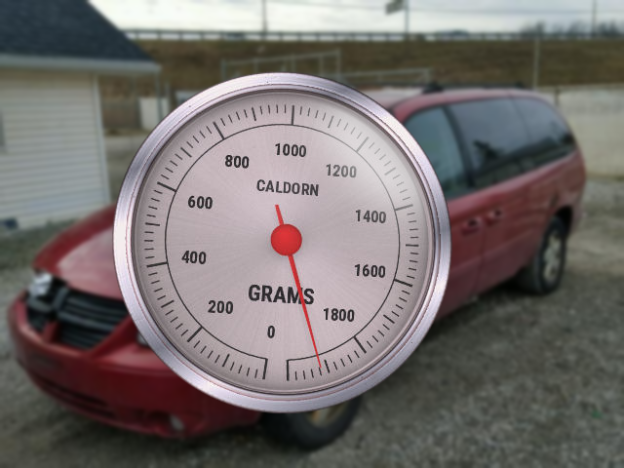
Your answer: **1920** g
